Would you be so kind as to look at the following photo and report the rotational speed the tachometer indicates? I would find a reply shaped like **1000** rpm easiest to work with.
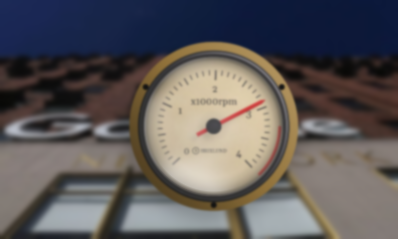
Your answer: **2900** rpm
